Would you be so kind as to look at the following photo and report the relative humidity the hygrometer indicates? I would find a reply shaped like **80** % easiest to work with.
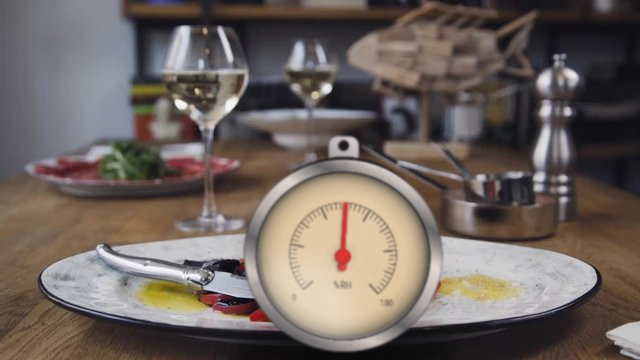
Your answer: **50** %
